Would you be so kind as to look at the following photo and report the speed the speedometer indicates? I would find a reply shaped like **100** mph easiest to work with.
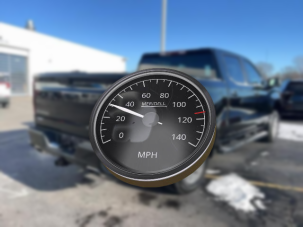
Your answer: **30** mph
